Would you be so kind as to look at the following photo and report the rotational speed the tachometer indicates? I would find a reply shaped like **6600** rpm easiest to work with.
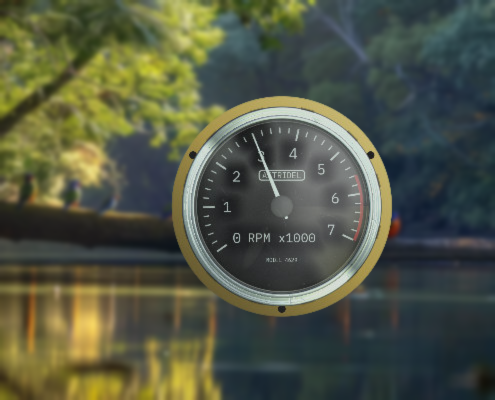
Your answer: **3000** rpm
